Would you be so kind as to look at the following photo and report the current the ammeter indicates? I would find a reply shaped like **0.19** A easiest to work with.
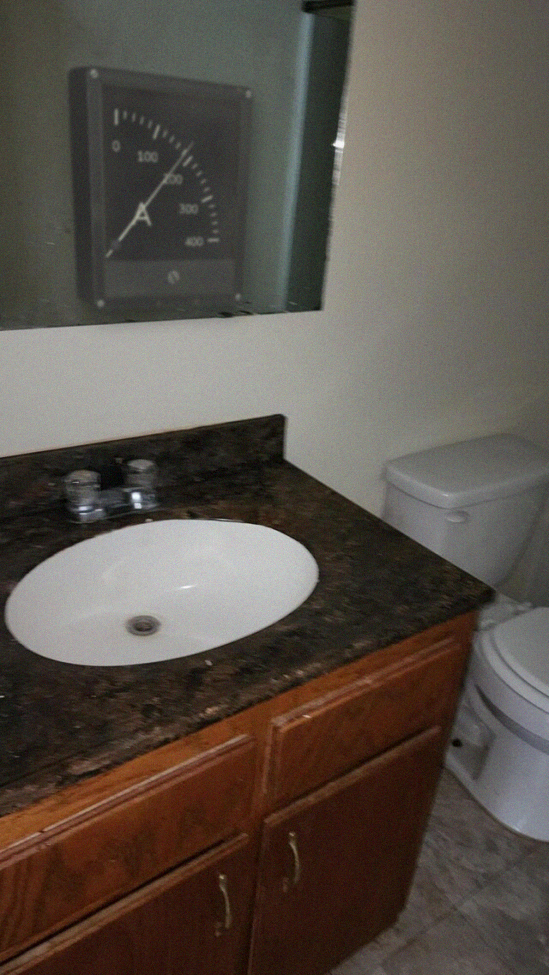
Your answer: **180** A
